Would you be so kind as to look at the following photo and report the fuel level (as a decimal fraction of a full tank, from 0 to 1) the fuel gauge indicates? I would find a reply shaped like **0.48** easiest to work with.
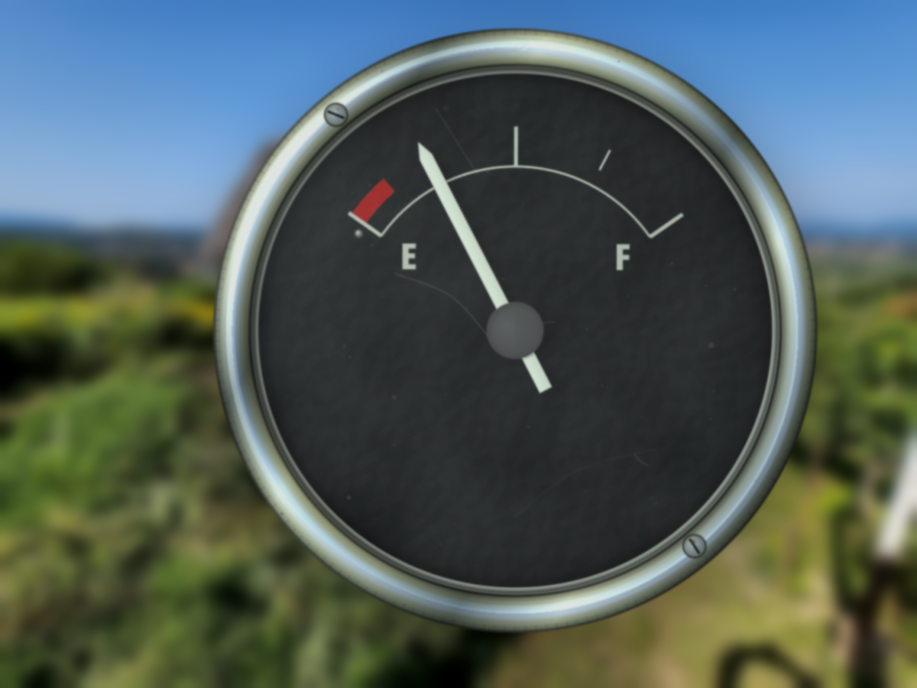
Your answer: **0.25**
